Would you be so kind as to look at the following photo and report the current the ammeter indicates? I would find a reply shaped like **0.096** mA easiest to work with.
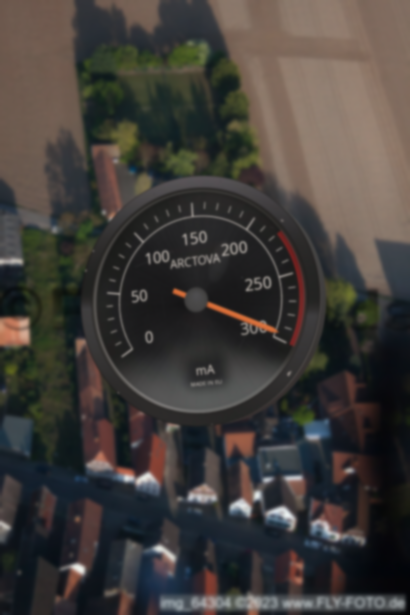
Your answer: **295** mA
